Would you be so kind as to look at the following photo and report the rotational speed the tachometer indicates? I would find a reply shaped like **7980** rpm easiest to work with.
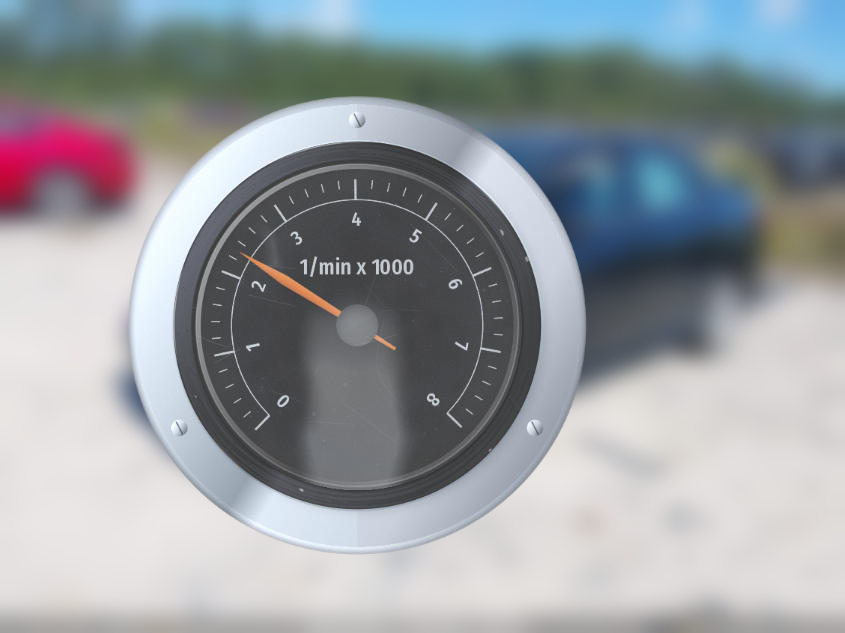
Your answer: **2300** rpm
